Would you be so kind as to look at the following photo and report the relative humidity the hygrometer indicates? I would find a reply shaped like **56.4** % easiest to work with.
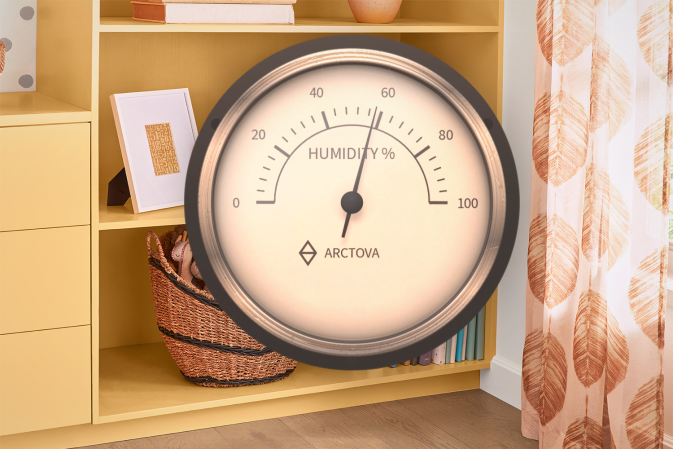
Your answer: **58** %
